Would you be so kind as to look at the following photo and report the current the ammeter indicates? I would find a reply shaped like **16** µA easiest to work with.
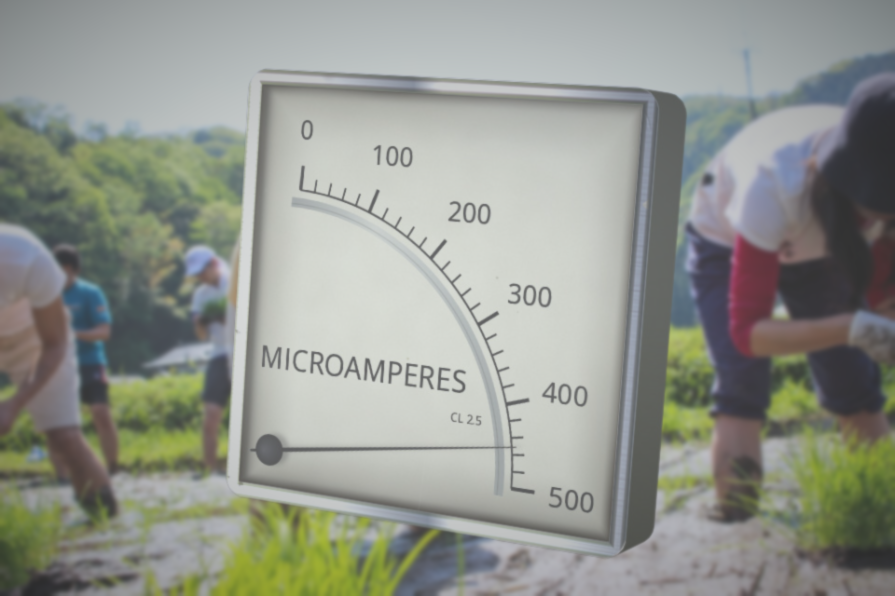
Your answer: **450** µA
